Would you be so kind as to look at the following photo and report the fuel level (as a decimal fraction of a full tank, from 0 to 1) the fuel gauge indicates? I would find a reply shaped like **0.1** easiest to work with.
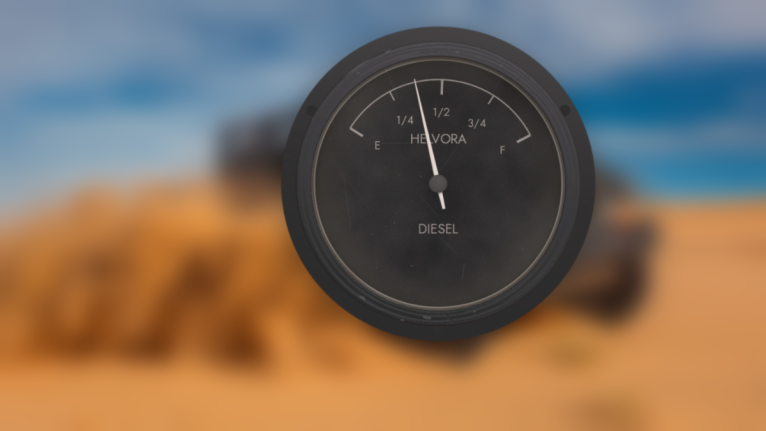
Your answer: **0.375**
